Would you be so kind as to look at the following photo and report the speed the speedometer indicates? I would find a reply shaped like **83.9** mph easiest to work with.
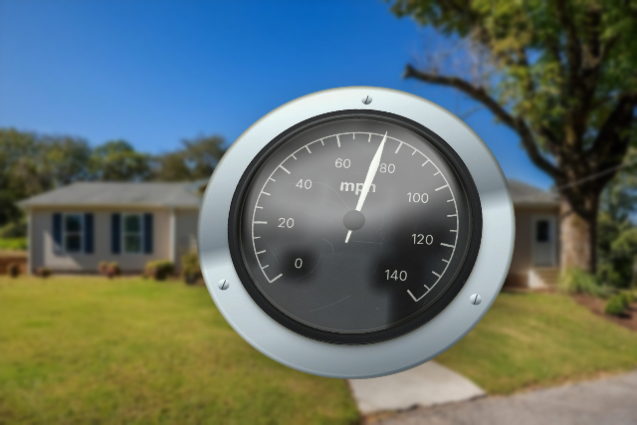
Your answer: **75** mph
